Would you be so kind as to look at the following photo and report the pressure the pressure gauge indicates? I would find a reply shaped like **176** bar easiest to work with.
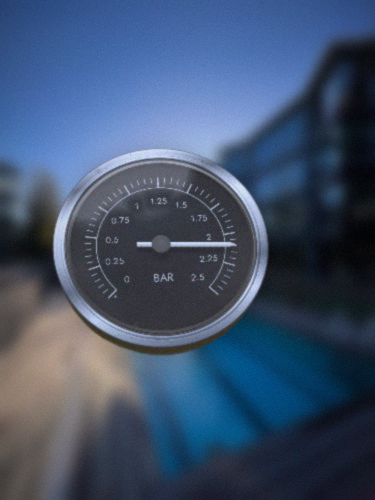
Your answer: **2.1** bar
